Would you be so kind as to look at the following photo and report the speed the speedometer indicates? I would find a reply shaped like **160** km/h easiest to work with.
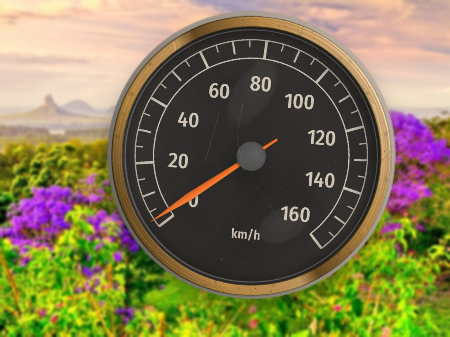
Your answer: **2.5** km/h
